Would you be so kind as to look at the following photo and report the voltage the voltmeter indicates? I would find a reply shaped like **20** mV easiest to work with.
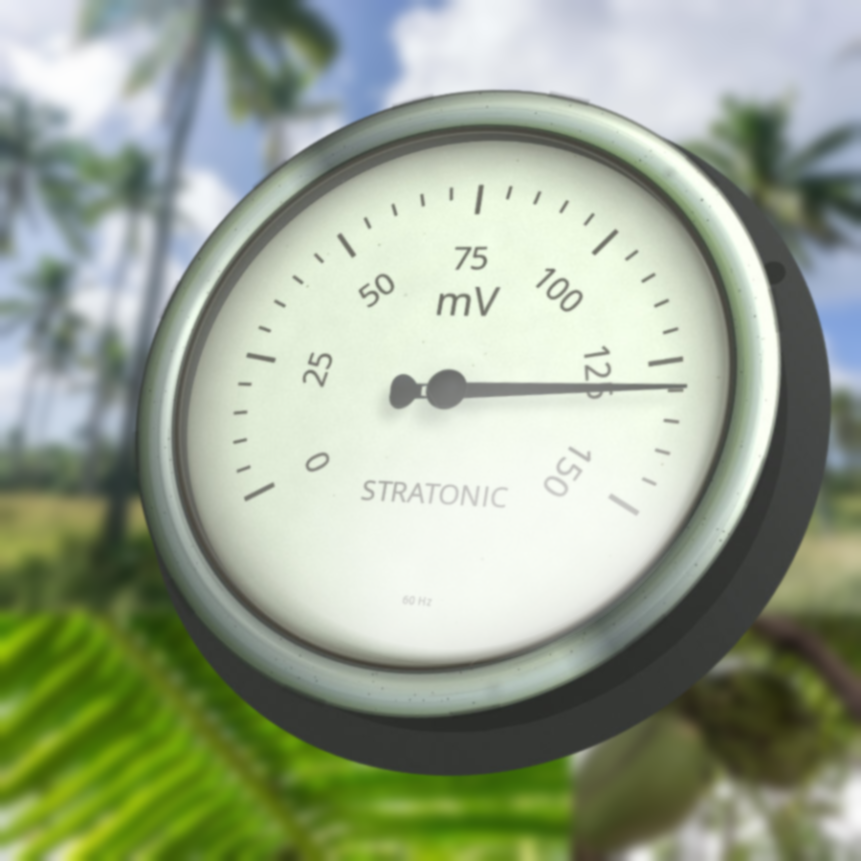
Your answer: **130** mV
